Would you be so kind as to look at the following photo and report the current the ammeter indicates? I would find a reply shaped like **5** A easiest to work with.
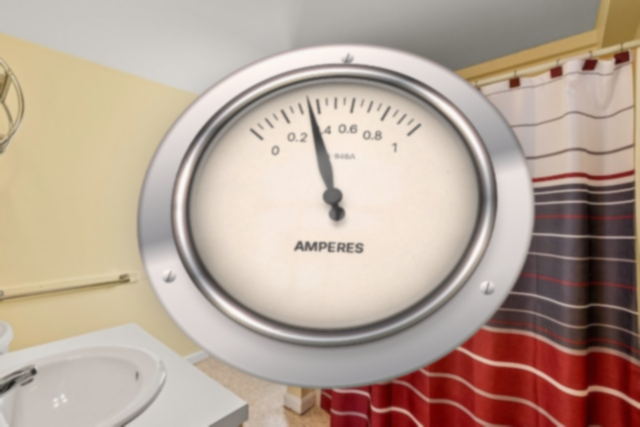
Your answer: **0.35** A
